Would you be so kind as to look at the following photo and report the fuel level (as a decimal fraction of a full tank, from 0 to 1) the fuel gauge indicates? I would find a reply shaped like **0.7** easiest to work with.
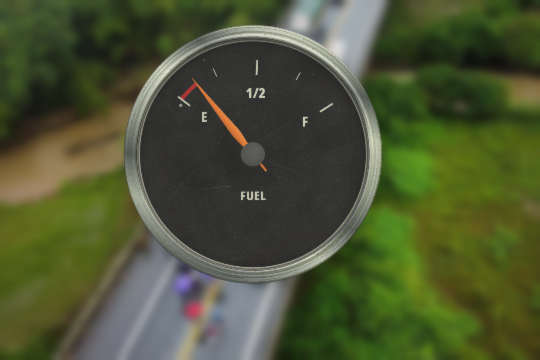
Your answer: **0.125**
